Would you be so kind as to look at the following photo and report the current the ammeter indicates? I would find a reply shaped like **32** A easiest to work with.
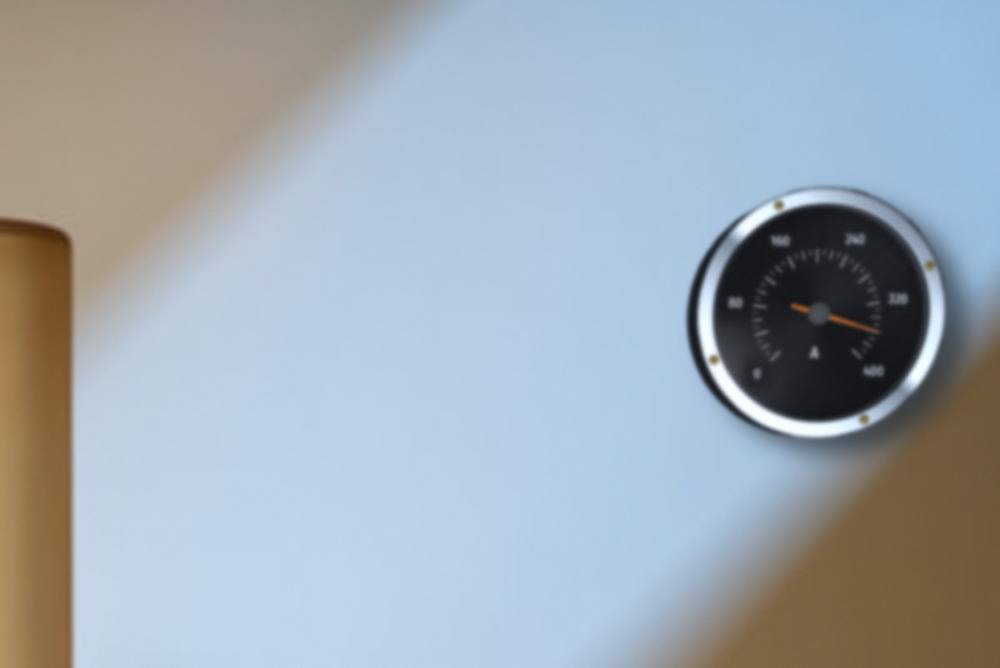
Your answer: **360** A
